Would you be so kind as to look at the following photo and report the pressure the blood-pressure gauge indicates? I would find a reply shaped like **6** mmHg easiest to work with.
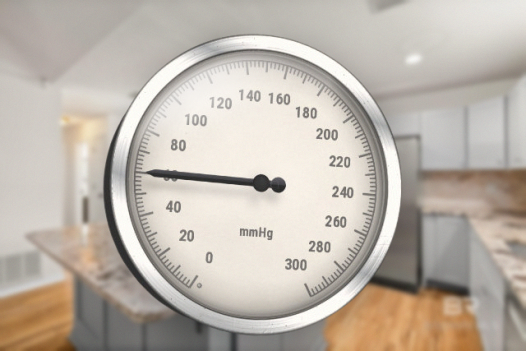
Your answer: **60** mmHg
